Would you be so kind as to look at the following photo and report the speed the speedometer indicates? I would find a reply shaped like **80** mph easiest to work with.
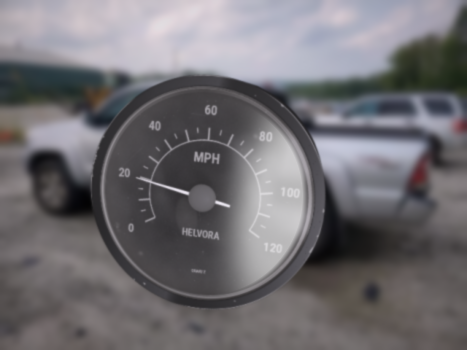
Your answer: **20** mph
